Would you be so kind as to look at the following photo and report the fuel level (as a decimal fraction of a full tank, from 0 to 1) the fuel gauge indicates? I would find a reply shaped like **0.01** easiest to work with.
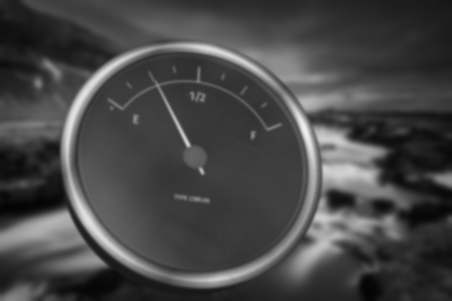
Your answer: **0.25**
